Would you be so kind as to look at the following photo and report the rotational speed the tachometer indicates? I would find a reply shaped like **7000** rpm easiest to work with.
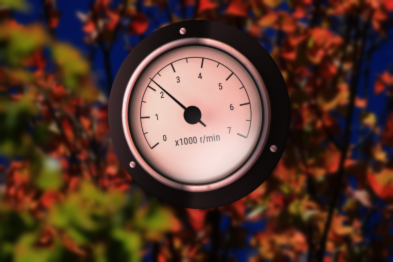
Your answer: **2250** rpm
